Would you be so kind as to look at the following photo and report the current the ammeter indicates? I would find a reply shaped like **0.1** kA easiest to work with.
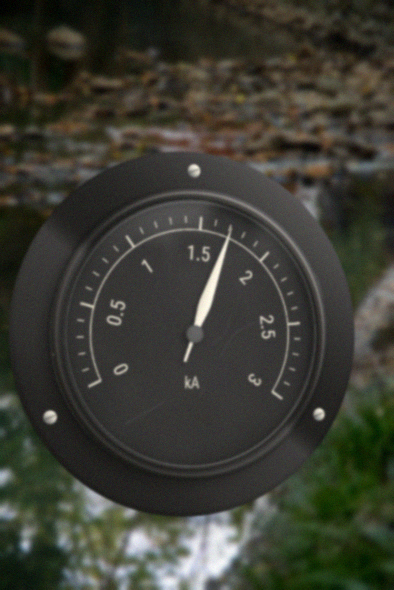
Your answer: **1.7** kA
